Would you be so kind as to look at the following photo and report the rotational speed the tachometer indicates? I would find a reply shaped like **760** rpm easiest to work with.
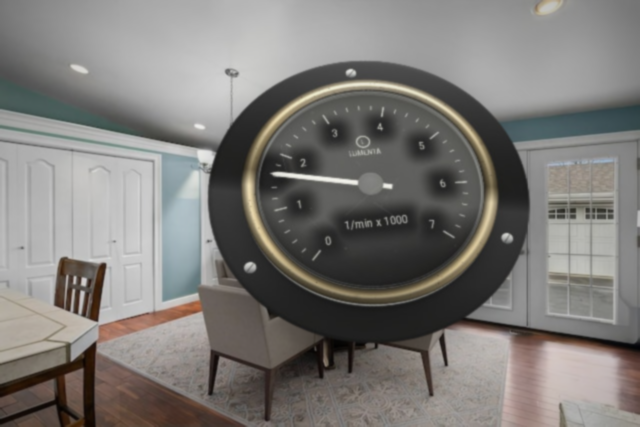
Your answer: **1600** rpm
